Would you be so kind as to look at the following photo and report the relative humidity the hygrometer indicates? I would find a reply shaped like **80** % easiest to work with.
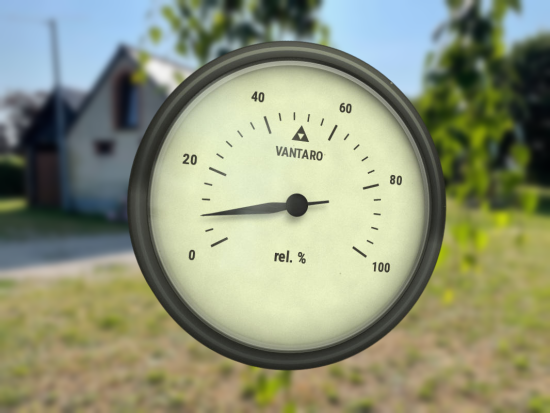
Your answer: **8** %
